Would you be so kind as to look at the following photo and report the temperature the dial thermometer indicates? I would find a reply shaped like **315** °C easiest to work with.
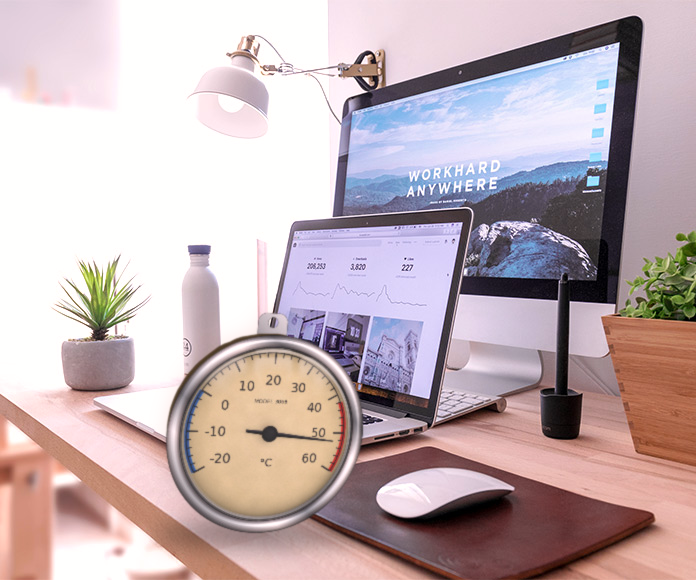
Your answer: **52** °C
